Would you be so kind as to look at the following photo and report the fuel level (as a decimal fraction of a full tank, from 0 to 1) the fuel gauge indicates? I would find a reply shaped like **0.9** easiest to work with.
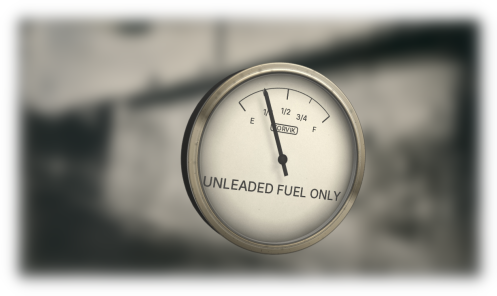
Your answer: **0.25**
